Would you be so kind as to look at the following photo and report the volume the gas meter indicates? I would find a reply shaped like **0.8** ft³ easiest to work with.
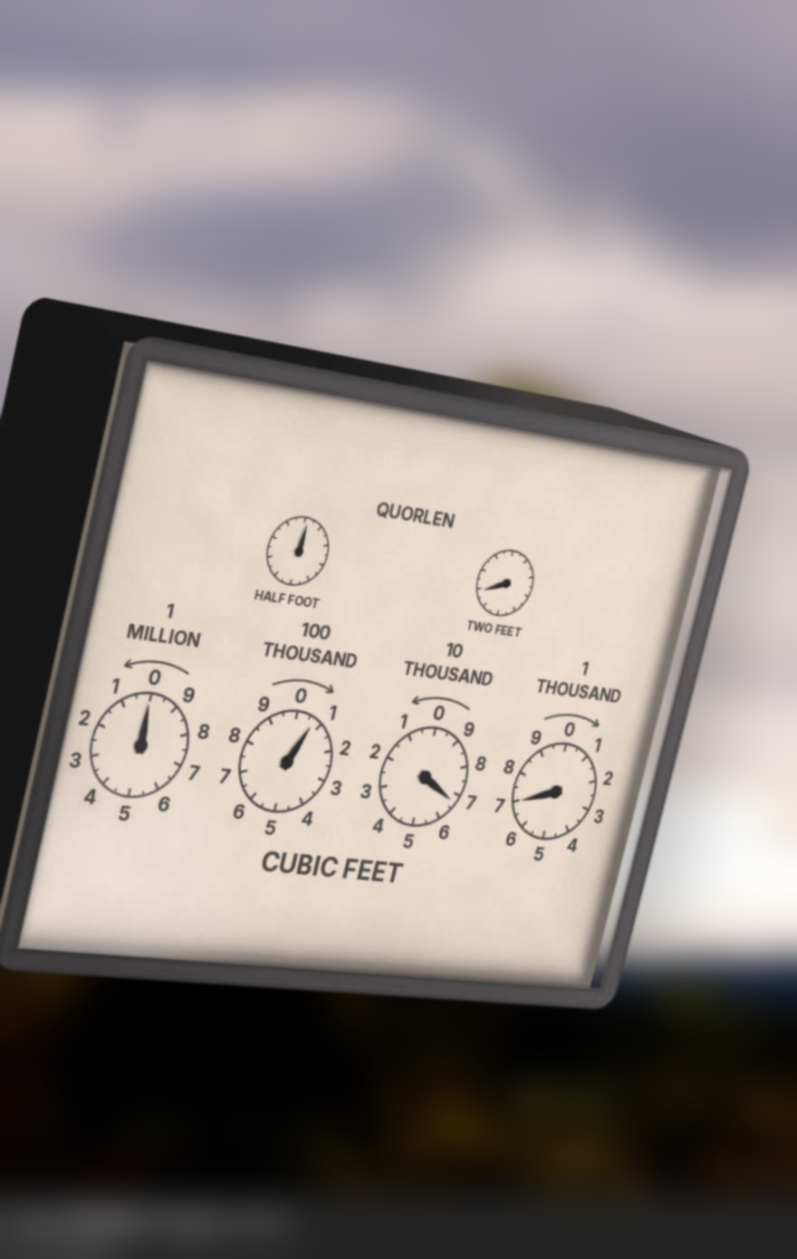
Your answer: **6700** ft³
